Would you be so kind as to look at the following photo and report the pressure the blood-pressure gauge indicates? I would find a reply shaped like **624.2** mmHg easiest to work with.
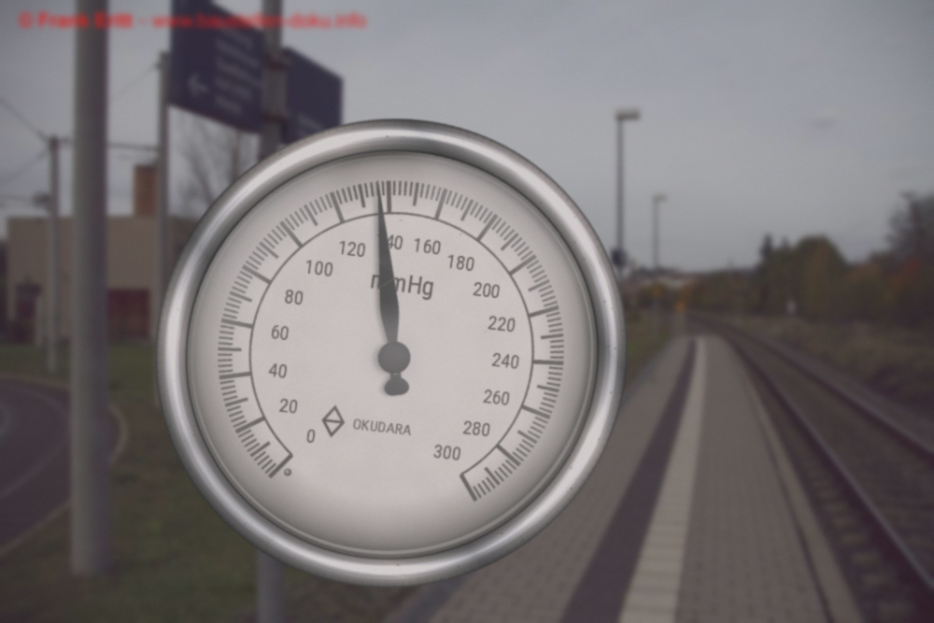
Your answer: **136** mmHg
